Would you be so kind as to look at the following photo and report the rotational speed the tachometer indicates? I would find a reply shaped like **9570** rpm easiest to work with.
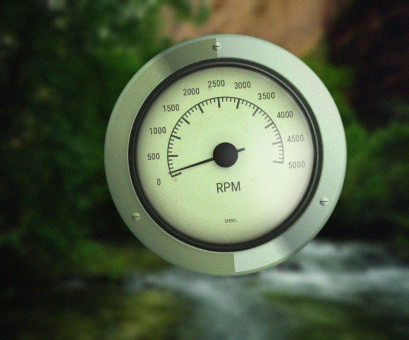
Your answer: **100** rpm
